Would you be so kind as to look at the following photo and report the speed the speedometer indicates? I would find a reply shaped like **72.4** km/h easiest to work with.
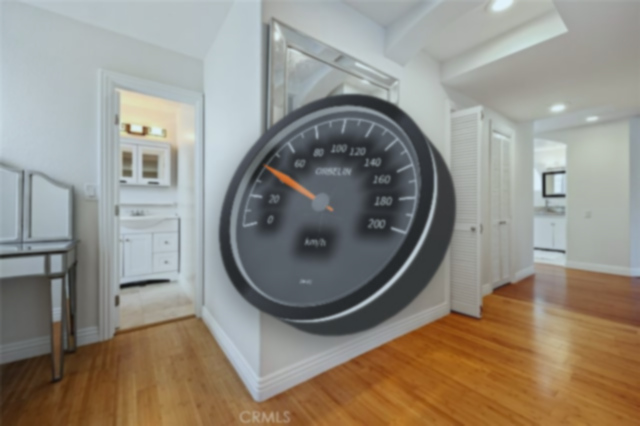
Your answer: **40** km/h
